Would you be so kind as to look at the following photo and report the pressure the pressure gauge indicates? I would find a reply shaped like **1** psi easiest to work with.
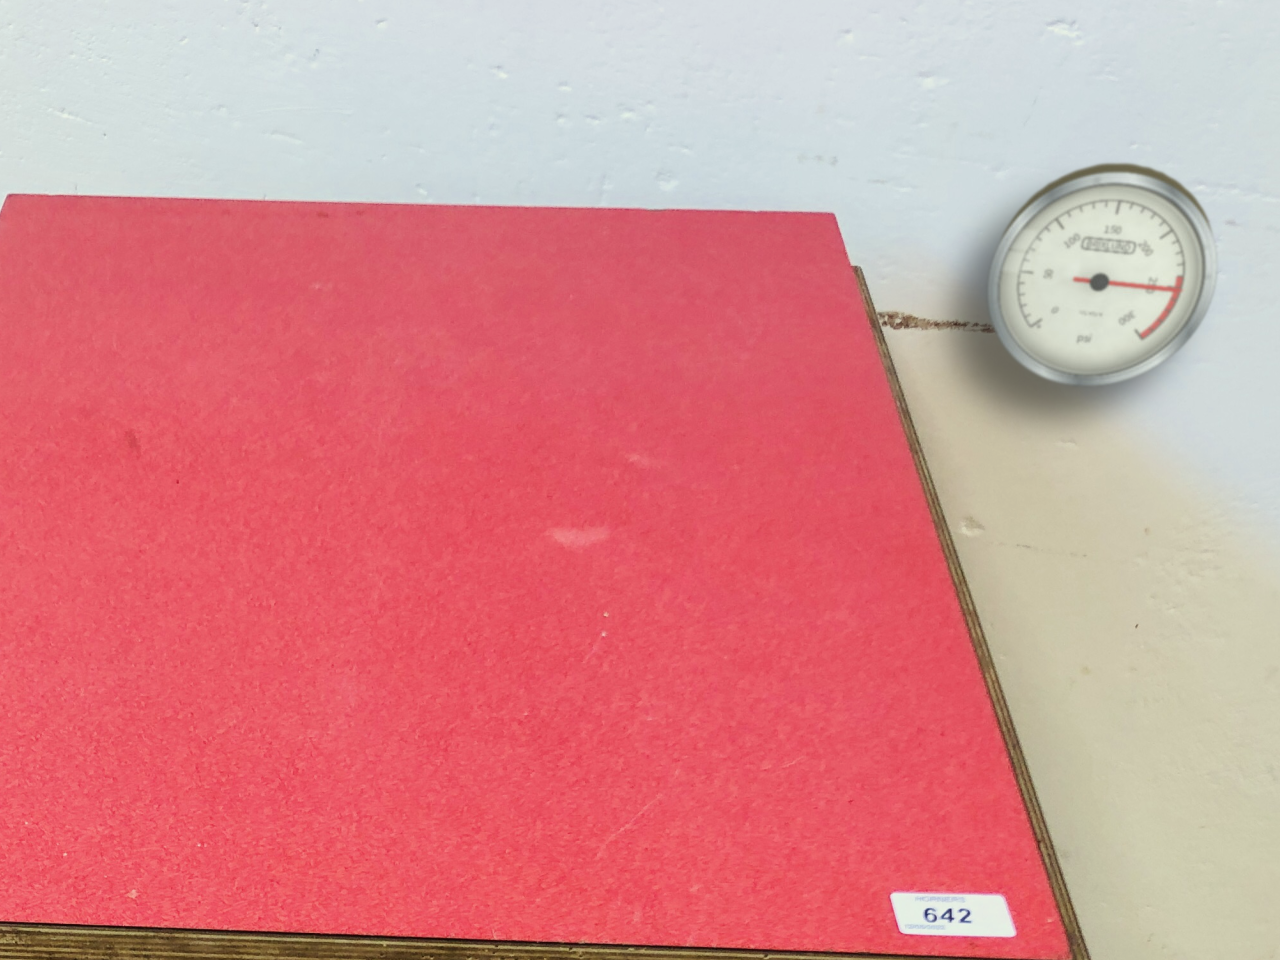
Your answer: **250** psi
